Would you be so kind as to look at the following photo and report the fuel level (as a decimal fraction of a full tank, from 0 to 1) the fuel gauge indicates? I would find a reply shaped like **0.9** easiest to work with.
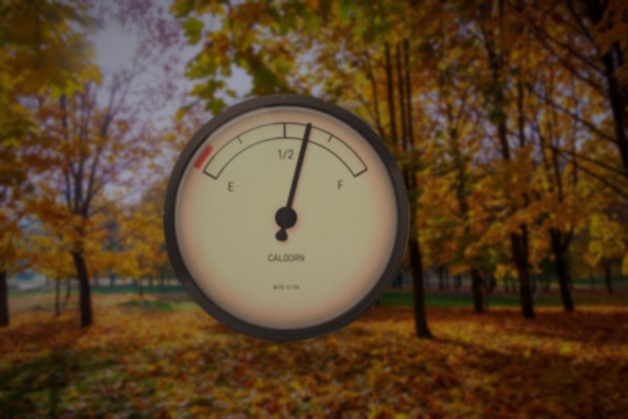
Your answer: **0.625**
